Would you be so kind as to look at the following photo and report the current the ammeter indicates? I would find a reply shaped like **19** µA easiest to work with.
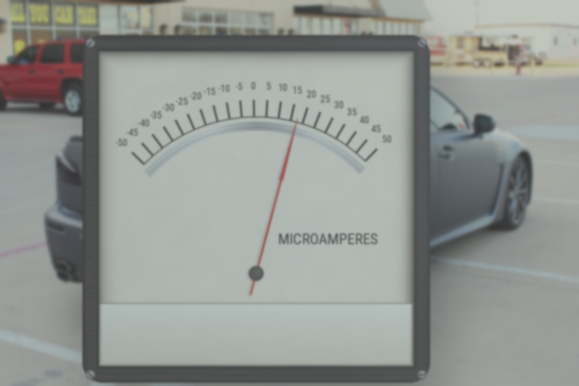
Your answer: **17.5** µA
